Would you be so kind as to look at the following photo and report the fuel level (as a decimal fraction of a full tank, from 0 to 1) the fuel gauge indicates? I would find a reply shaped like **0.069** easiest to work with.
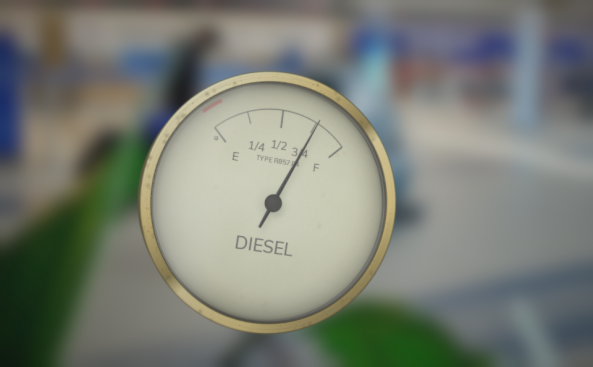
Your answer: **0.75**
